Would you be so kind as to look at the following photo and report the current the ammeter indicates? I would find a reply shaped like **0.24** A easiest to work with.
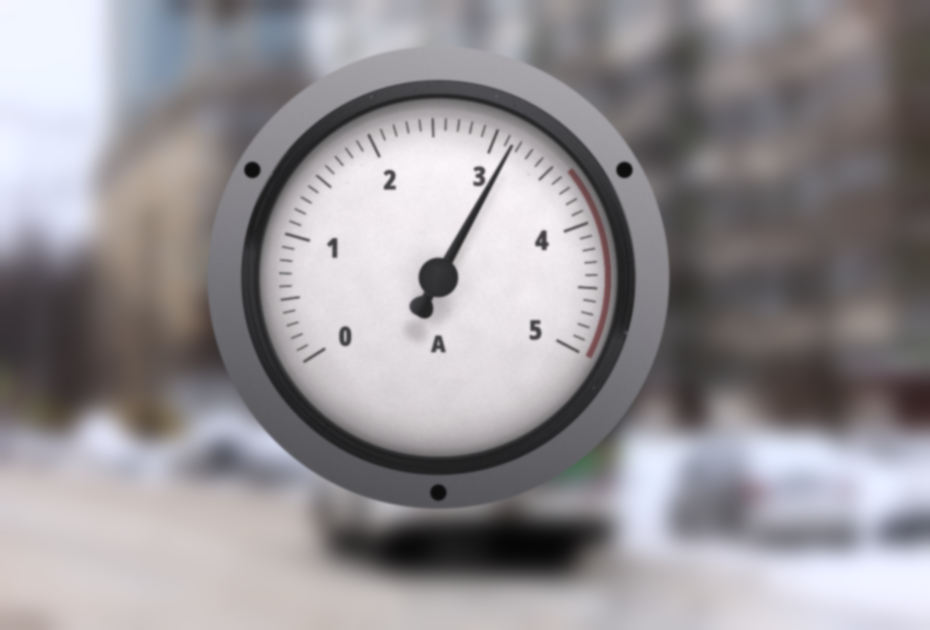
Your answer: **3.15** A
